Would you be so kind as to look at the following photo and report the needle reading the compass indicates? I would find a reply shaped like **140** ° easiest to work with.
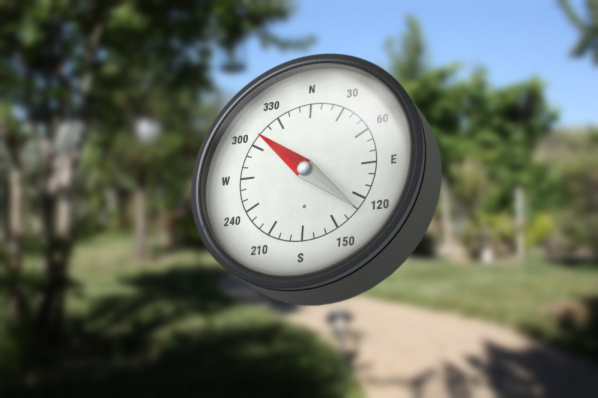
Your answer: **310** °
